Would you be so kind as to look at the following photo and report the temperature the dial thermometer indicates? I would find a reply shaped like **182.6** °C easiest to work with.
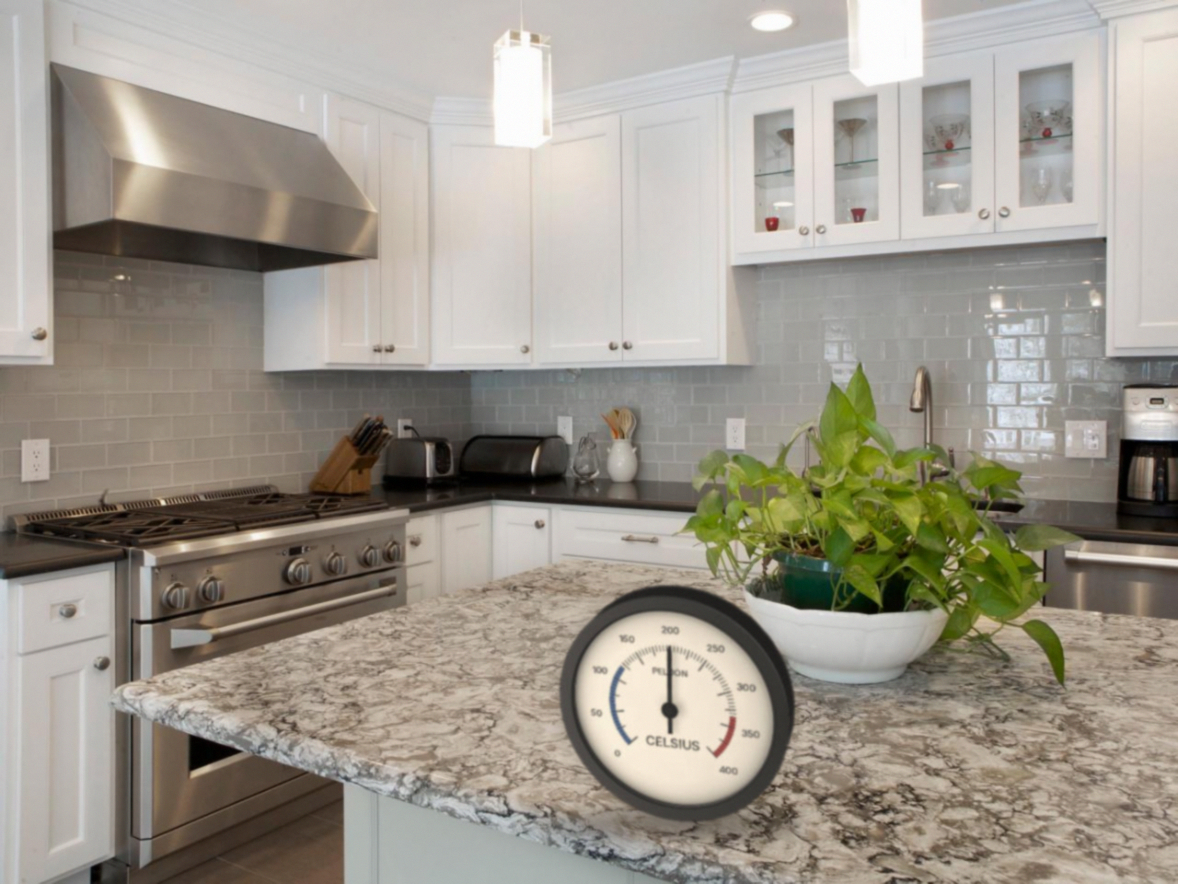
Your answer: **200** °C
